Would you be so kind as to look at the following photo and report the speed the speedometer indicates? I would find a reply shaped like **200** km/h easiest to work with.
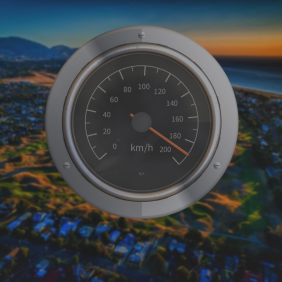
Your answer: **190** km/h
